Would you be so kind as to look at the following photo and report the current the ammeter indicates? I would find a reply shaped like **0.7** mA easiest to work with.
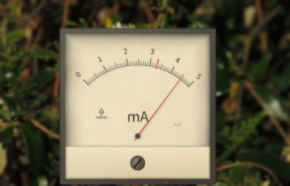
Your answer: **4.5** mA
